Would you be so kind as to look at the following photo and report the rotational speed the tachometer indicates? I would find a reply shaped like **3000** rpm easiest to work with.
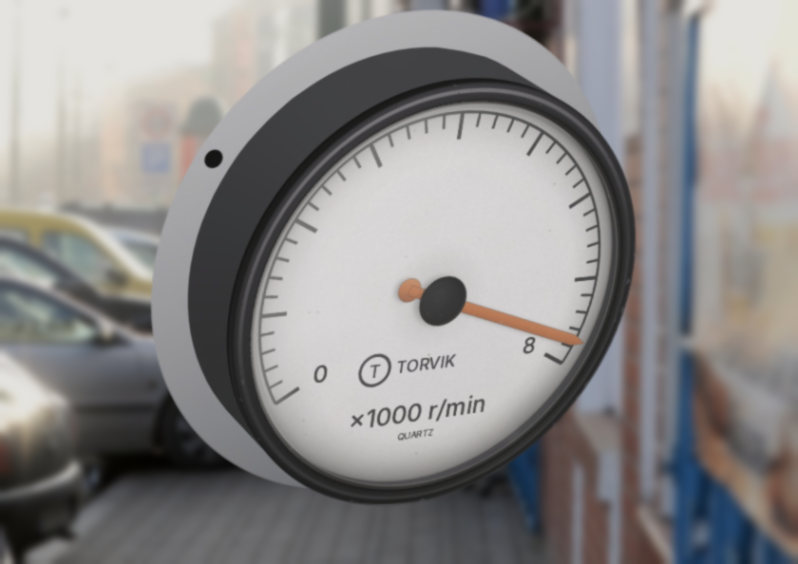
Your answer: **7700** rpm
